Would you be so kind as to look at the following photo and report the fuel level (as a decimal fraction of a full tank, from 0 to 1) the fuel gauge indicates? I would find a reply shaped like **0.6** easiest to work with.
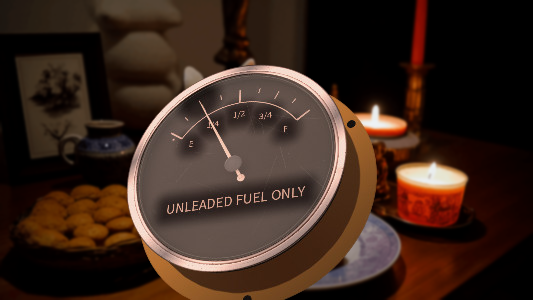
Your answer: **0.25**
